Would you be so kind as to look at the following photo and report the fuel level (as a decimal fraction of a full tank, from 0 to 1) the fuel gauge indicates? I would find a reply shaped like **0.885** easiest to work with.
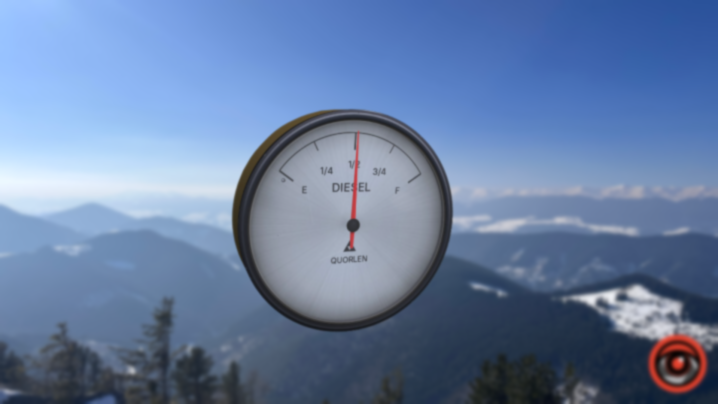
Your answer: **0.5**
